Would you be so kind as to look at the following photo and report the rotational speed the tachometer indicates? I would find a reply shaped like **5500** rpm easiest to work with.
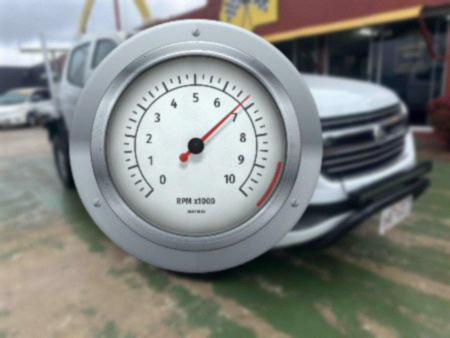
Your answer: **6750** rpm
